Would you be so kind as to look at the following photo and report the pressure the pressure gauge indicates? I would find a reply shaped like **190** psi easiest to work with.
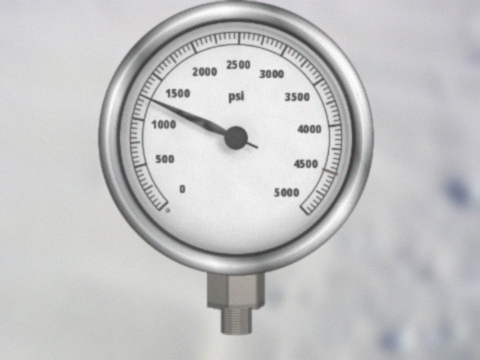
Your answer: **1250** psi
